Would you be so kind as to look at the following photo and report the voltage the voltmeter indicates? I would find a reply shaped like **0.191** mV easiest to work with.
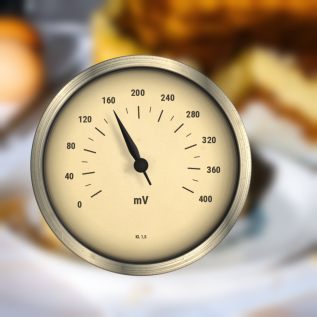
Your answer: **160** mV
